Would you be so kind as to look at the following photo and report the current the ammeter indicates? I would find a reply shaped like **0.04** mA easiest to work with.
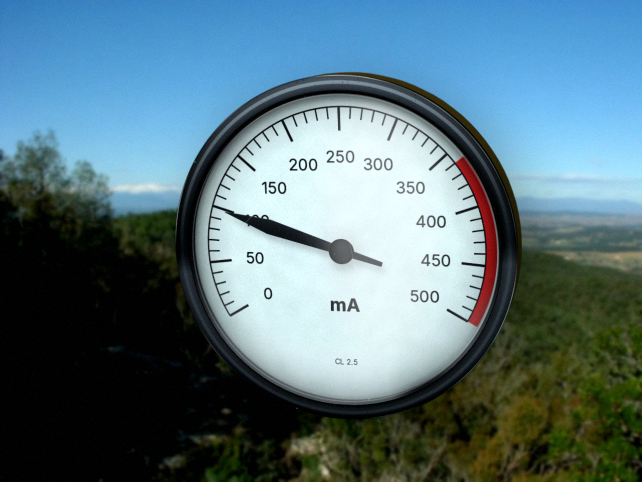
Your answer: **100** mA
